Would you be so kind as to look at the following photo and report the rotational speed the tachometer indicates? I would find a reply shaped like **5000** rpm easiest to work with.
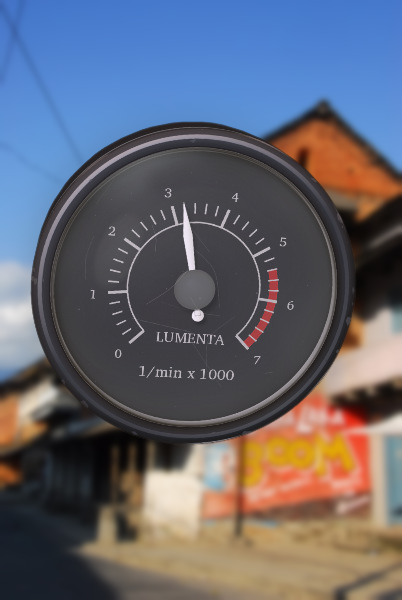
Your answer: **3200** rpm
